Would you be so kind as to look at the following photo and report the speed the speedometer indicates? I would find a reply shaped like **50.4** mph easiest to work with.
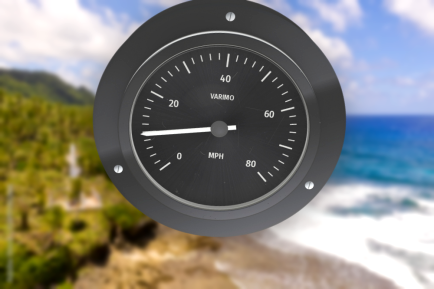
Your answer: **10** mph
